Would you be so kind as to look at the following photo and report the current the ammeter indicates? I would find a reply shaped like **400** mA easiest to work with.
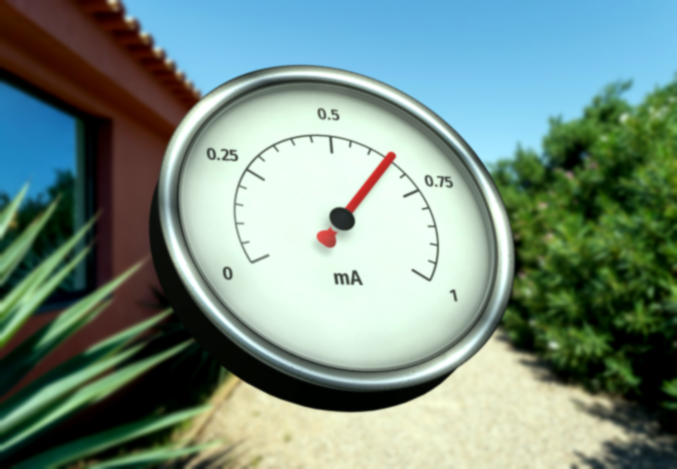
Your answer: **0.65** mA
